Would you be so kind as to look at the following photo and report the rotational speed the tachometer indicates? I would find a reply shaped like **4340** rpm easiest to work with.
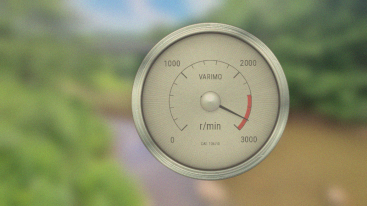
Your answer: **2800** rpm
